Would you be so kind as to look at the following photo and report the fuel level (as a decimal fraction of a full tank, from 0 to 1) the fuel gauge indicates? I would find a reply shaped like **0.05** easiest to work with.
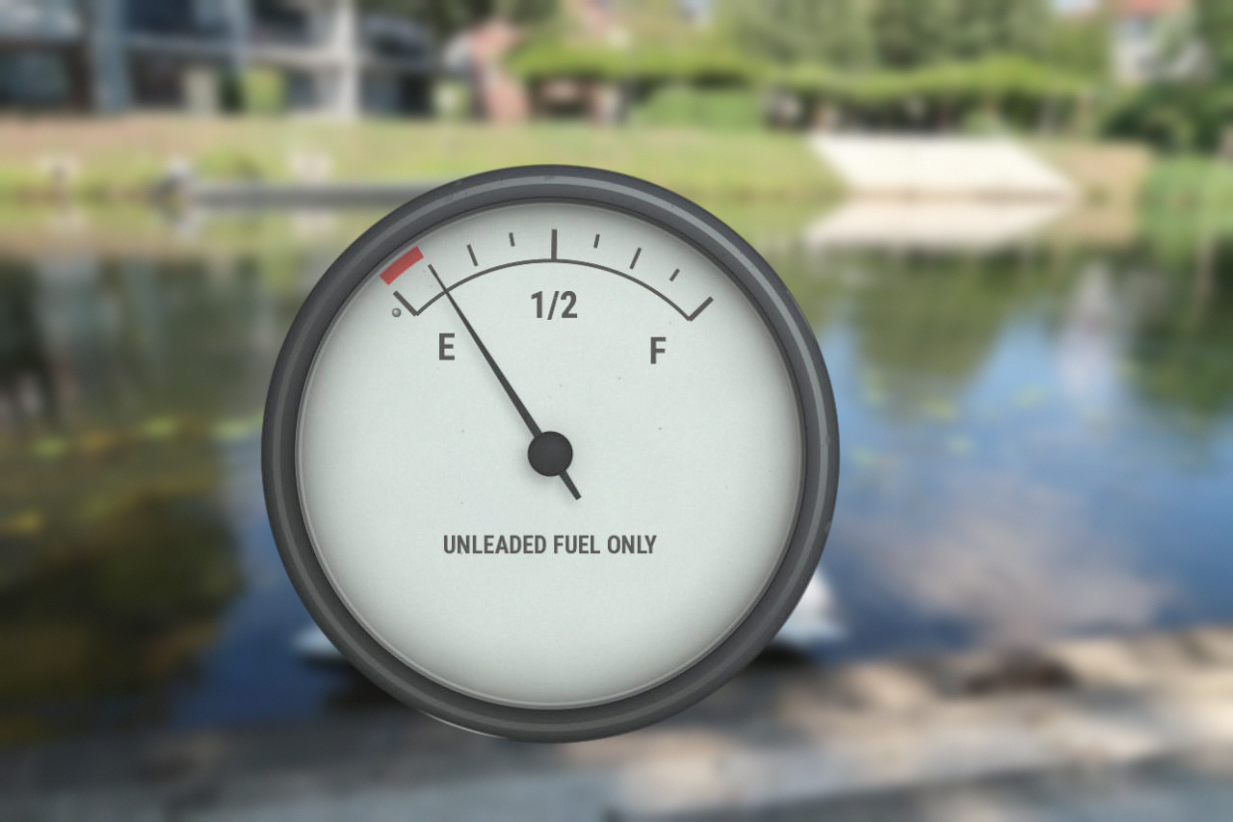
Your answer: **0.125**
